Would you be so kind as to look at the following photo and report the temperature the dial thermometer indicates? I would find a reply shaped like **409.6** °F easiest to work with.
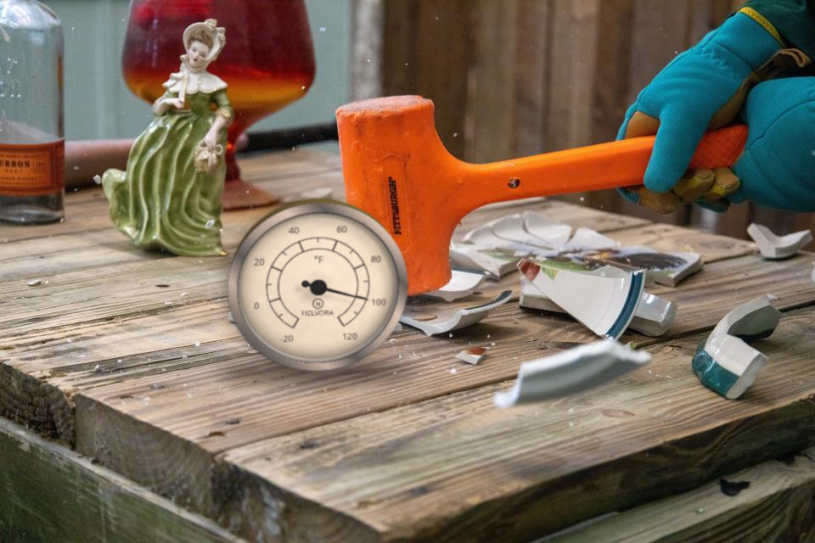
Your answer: **100** °F
